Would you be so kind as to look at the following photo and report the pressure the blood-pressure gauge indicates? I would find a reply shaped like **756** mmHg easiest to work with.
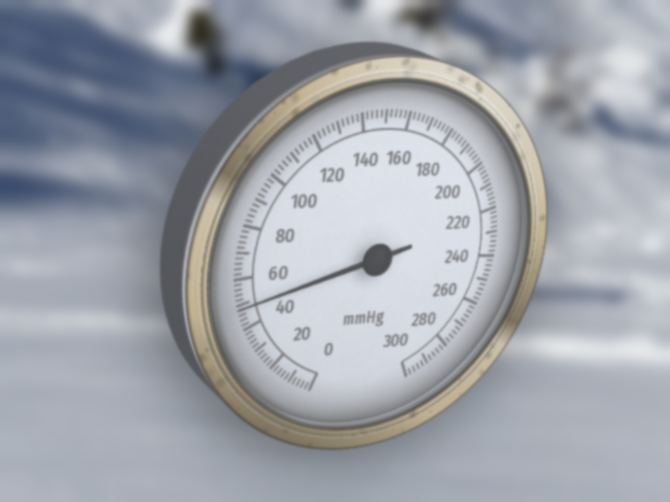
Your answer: **50** mmHg
